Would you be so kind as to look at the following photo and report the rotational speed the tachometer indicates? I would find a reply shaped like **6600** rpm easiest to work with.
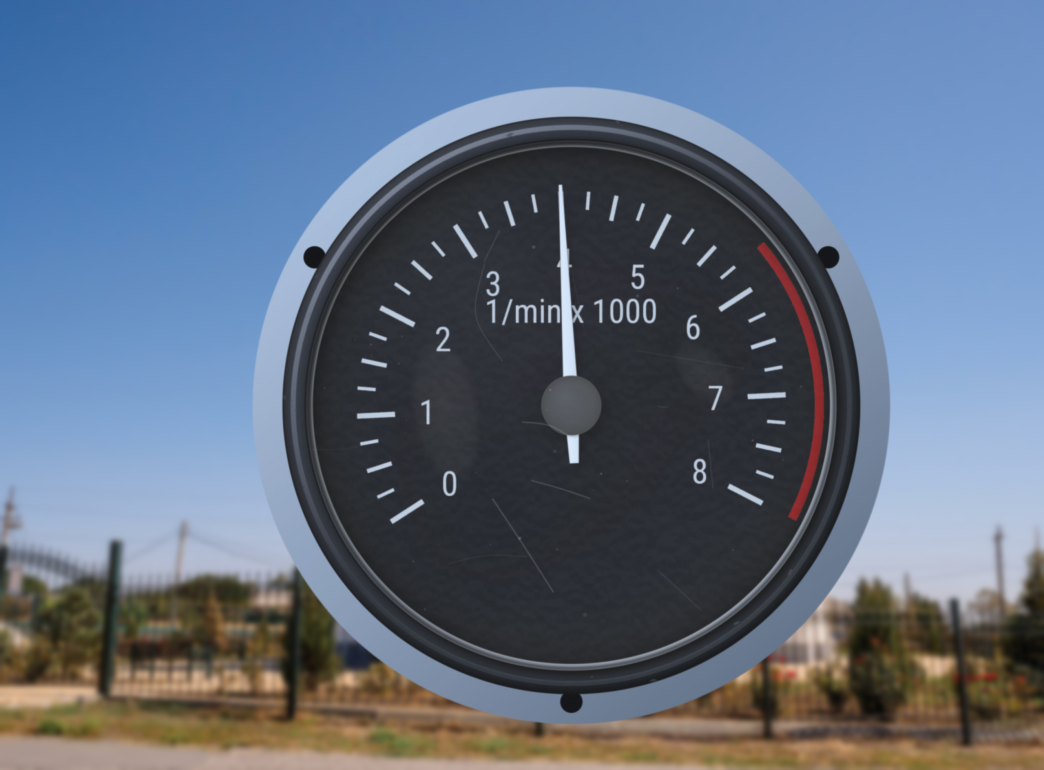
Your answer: **4000** rpm
